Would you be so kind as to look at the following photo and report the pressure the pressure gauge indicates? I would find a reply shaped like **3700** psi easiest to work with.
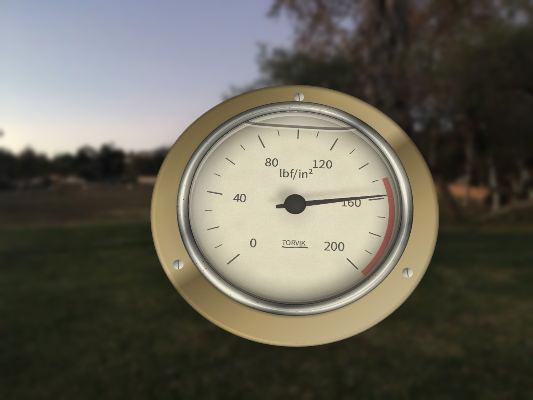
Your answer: **160** psi
